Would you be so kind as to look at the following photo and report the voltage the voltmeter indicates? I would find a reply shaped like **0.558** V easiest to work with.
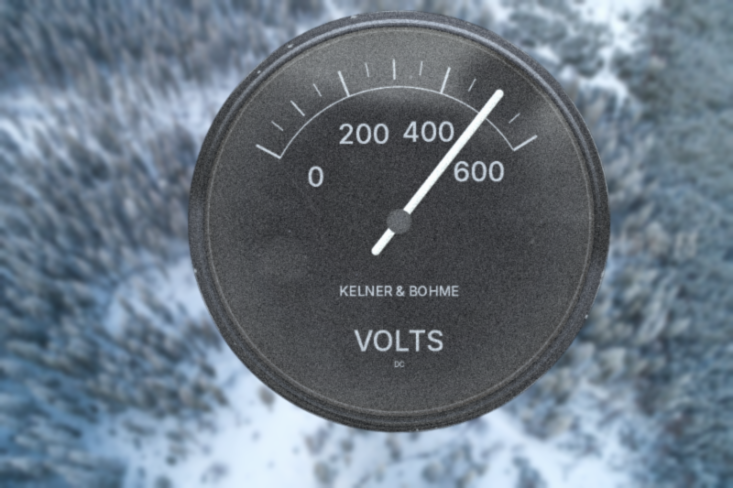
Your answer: **500** V
